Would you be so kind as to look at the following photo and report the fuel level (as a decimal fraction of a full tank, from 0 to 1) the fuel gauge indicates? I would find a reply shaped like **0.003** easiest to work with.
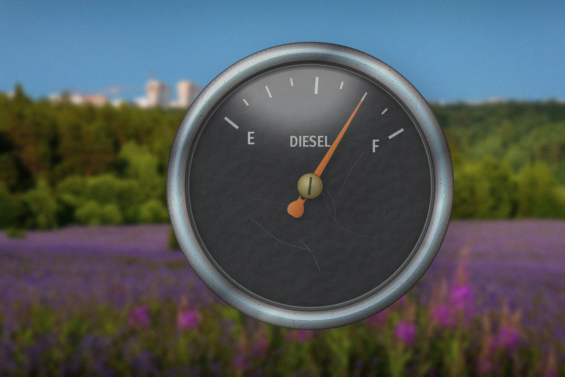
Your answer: **0.75**
